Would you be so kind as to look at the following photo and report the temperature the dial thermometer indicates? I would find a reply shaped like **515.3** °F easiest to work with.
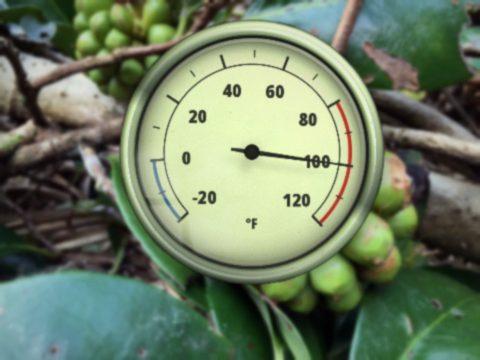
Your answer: **100** °F
